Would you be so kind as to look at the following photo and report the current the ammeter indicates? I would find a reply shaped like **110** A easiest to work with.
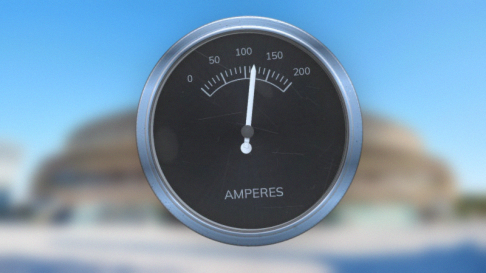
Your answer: **120** A
